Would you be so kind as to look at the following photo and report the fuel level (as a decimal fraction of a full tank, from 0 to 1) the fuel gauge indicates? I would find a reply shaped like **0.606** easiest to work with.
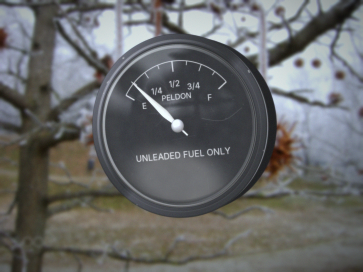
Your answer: **0.125**
